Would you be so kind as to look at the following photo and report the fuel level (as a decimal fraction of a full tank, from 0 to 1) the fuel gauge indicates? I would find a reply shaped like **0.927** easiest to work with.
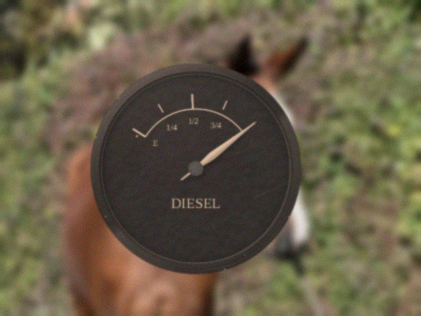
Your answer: **1**
